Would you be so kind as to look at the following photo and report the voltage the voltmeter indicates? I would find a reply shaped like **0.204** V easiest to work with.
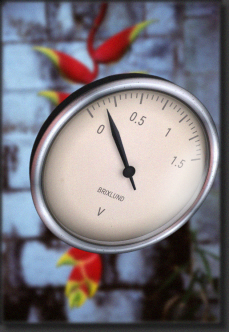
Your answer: **0.15** V
